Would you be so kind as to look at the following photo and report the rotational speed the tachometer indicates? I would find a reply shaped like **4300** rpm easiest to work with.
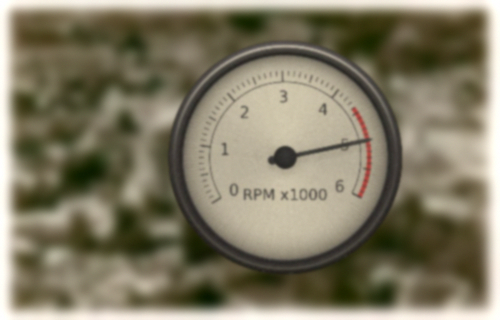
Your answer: **5000** rpm
